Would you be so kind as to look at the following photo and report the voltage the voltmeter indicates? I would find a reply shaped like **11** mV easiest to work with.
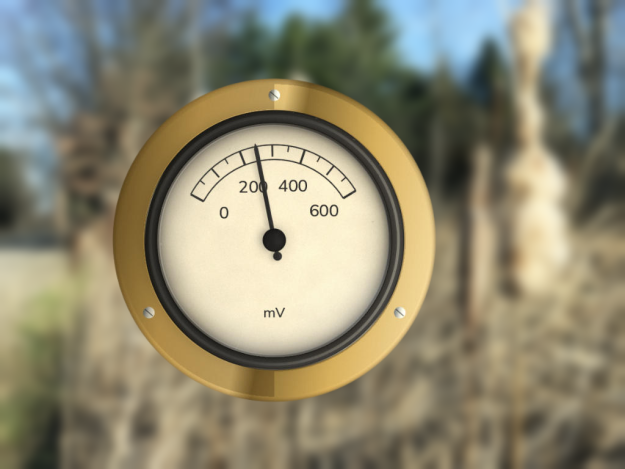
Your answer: **250** mV
